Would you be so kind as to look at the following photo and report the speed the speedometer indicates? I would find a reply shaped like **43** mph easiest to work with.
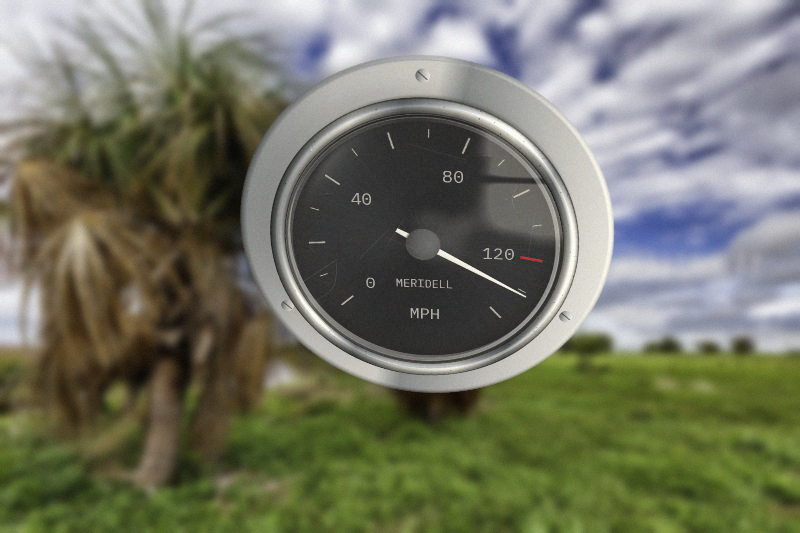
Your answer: **130** mph
